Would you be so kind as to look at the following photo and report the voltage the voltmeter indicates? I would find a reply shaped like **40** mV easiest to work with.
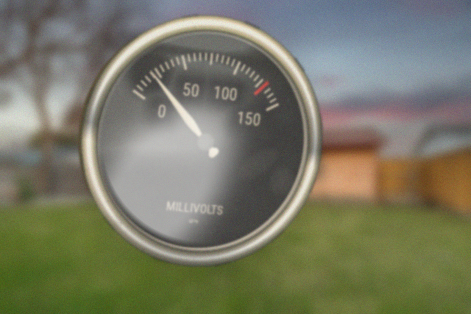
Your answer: **20** mV
